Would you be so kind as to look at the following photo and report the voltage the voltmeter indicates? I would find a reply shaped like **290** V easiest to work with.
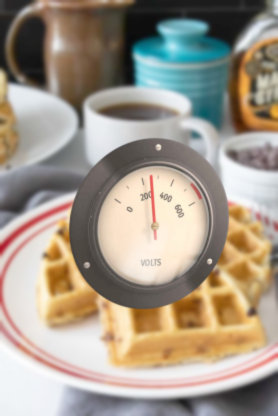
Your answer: **250** V
